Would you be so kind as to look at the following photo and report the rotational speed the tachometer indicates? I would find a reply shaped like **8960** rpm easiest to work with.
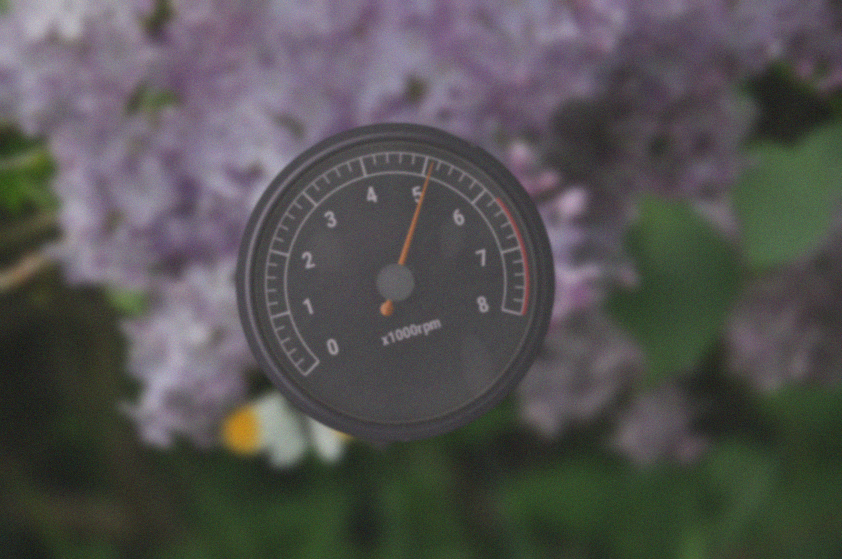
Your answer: **5100** rpm
